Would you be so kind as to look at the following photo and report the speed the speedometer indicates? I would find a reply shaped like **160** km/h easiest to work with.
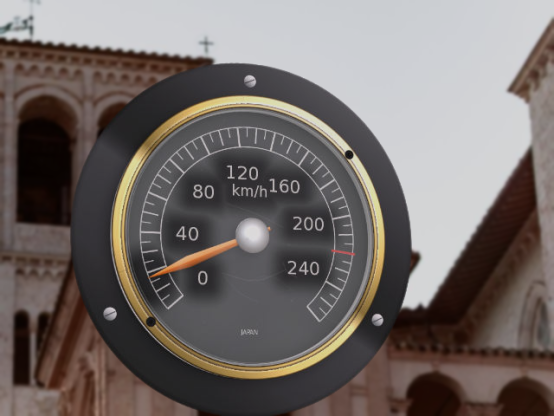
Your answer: **17.5** km/h
